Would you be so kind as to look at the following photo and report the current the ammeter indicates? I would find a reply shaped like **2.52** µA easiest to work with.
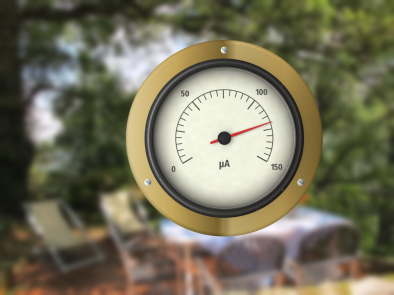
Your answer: **120** µA
